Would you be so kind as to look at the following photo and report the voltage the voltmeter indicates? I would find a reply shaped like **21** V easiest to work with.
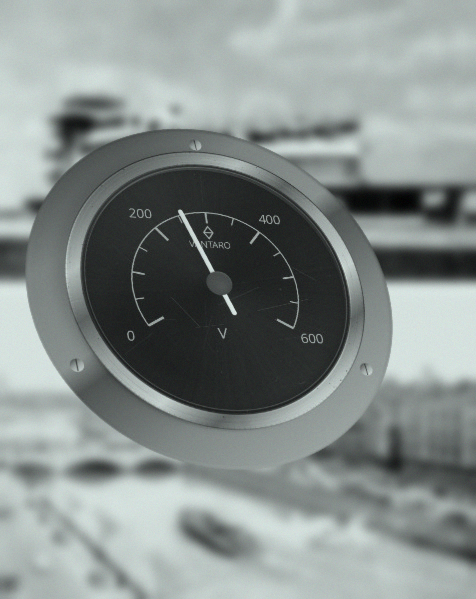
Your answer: **250** V
